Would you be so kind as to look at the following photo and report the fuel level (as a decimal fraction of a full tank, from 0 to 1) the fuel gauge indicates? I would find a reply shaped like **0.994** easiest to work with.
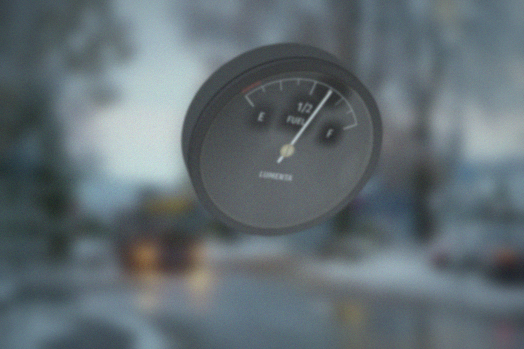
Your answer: **0.625**
